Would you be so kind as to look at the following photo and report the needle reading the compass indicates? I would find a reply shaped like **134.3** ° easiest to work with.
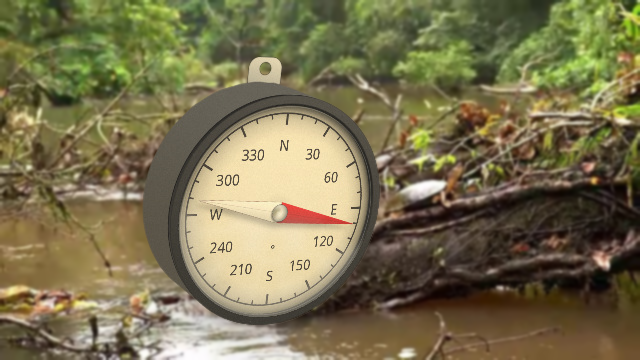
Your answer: **100** °
